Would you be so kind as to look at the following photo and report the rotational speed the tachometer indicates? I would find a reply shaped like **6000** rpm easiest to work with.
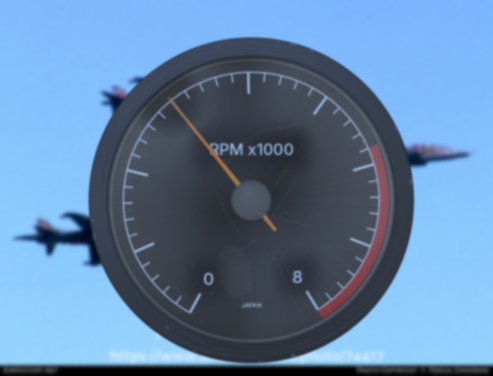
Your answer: **3000** rpm
